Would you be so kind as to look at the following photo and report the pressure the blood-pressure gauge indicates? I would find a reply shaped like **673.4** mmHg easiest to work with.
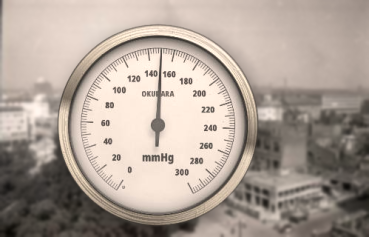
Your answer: **150** mmHg
